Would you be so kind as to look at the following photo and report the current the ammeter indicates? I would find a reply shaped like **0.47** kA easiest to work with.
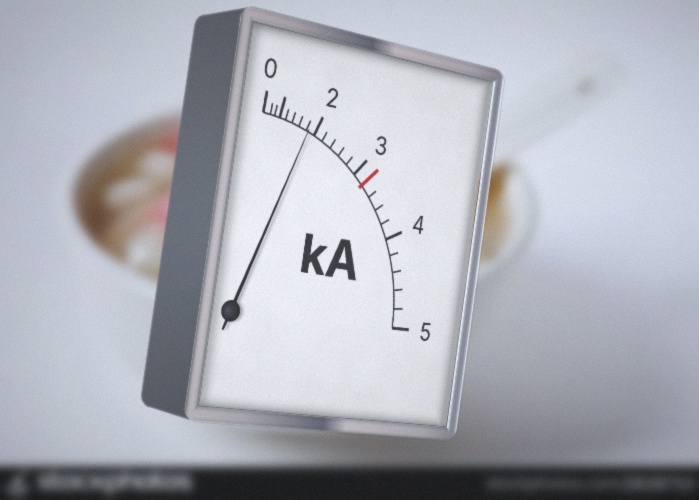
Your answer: **1.8** kA
